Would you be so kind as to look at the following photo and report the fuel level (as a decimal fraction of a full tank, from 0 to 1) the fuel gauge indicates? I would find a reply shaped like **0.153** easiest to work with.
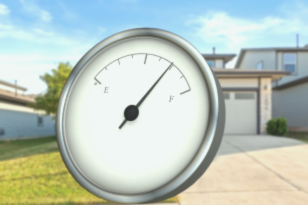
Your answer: **0.75**
